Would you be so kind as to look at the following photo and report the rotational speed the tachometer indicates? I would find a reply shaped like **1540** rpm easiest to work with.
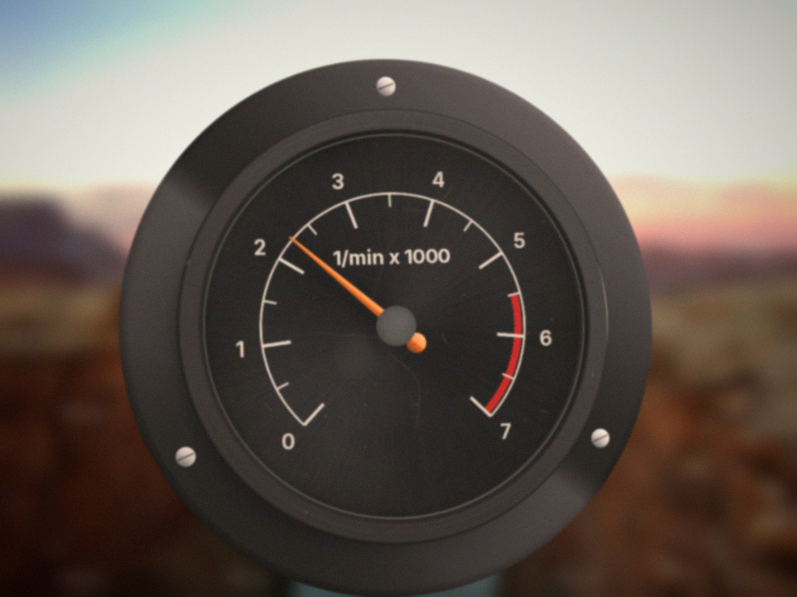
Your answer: **2250** rpm
